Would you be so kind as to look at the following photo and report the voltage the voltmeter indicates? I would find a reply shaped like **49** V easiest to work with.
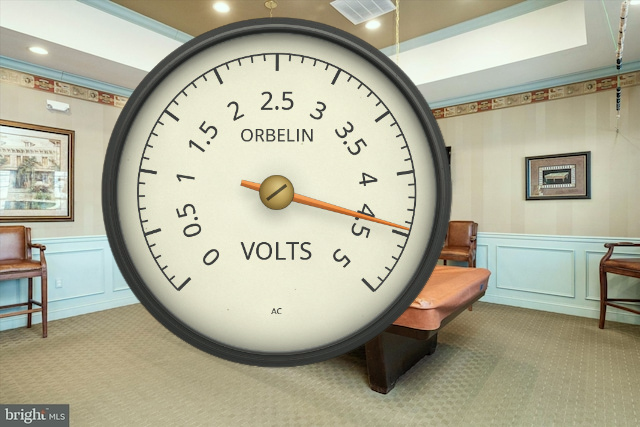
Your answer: **4.45** V
